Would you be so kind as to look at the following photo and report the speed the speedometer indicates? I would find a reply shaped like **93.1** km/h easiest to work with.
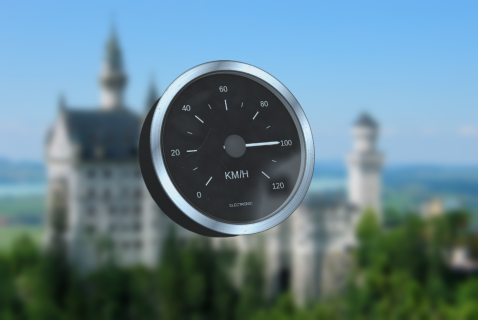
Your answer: **100** km/h
